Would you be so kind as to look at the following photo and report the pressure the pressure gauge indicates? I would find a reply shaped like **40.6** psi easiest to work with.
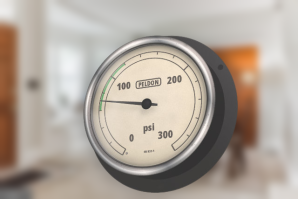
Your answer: **70** psi
